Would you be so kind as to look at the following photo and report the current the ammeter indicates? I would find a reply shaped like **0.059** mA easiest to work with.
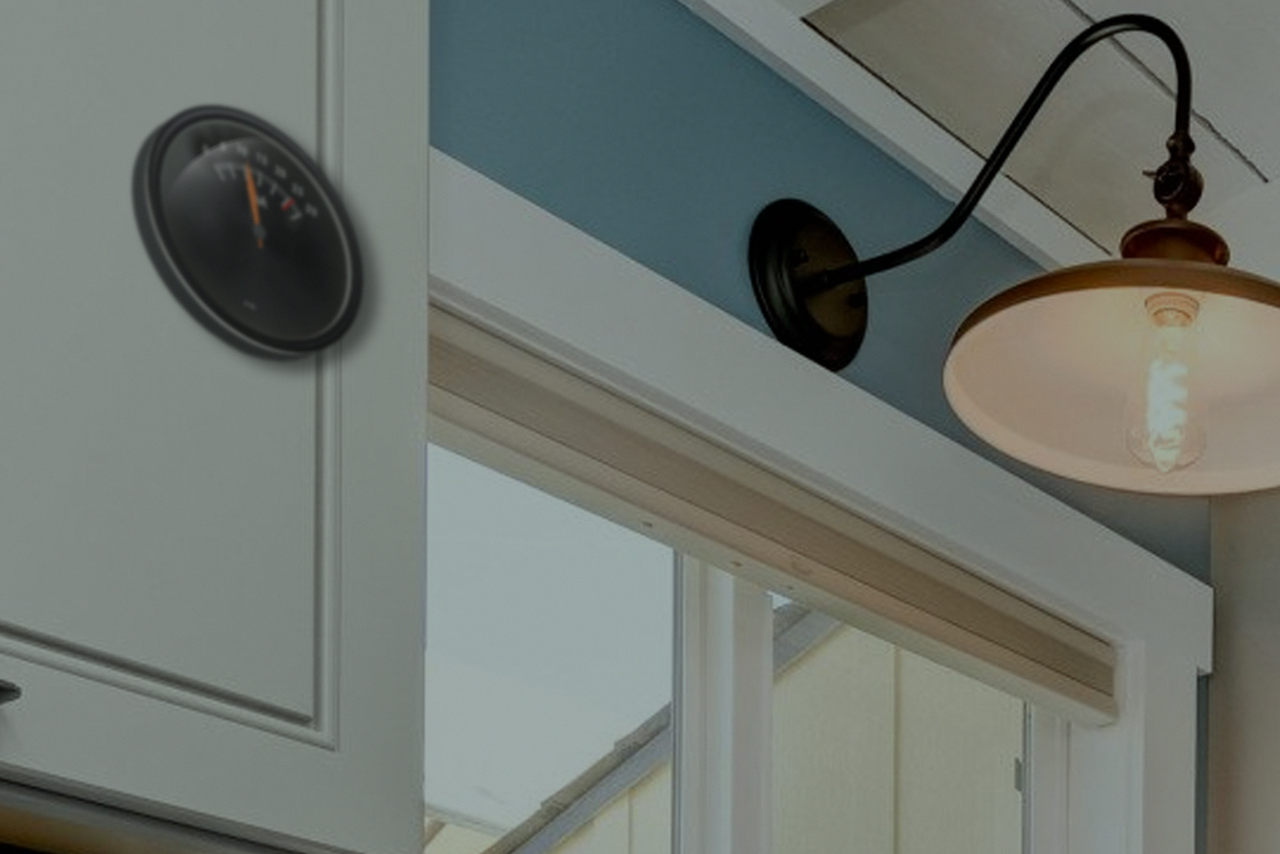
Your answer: **10** mA
